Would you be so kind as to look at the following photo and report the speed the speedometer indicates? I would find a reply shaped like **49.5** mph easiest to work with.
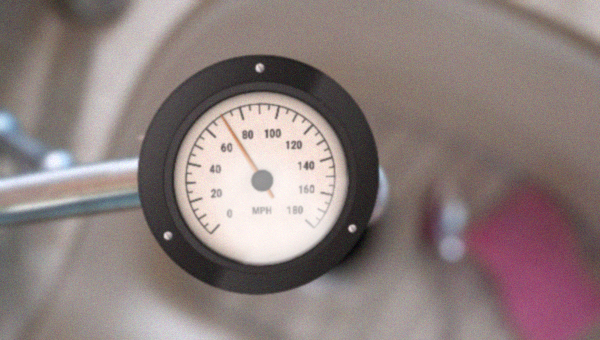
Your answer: **70** mph
